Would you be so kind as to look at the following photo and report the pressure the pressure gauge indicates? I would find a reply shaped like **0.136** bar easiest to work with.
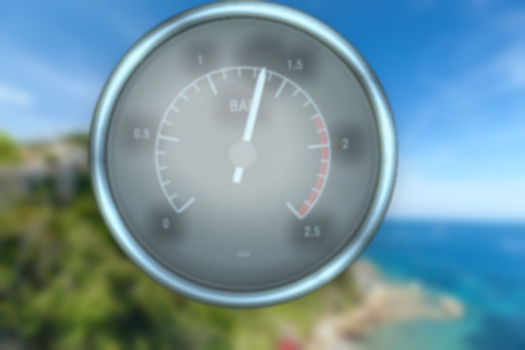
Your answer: **1.35** bar
